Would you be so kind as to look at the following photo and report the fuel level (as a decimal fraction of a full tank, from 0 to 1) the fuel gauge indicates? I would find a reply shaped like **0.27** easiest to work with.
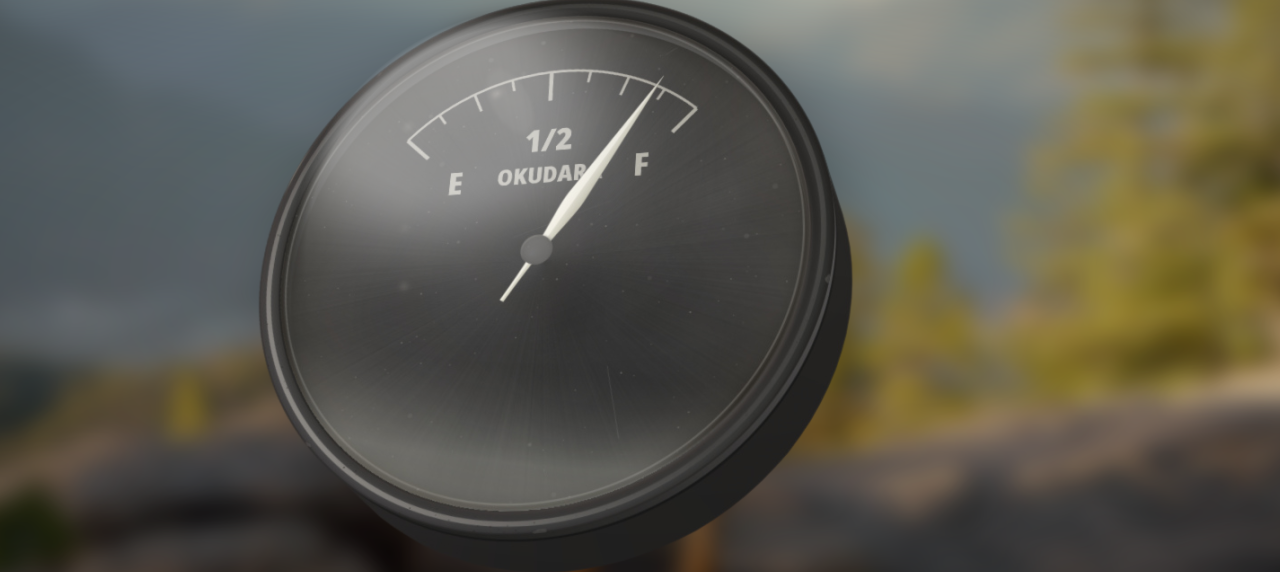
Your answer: **0.875**
